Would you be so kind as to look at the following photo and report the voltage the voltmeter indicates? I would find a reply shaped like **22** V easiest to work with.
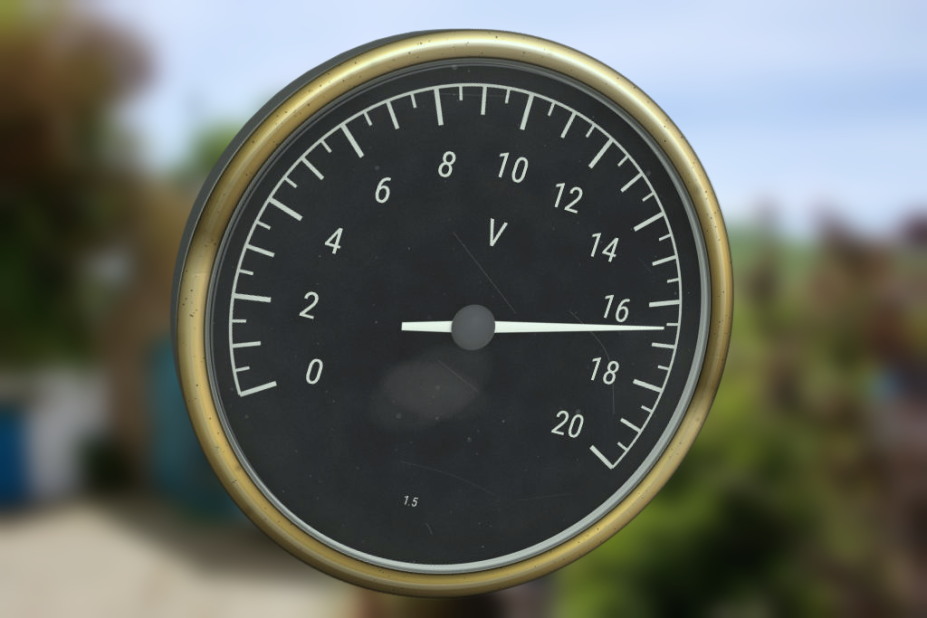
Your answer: **16.5** V
